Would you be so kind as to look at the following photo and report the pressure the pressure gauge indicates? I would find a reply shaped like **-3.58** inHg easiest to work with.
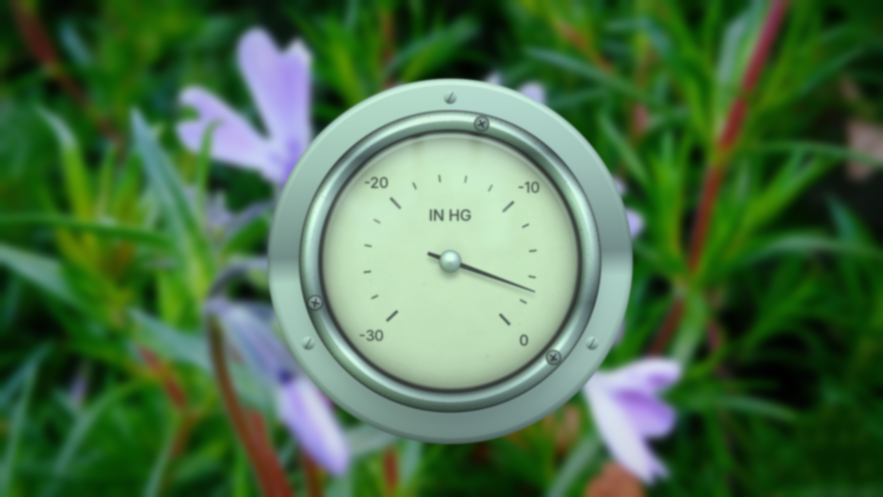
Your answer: **-3** inHg
